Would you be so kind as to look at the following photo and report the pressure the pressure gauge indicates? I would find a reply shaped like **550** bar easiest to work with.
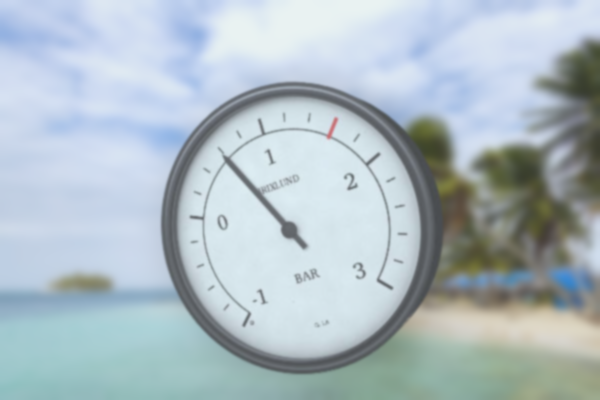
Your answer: **0.6** bar
